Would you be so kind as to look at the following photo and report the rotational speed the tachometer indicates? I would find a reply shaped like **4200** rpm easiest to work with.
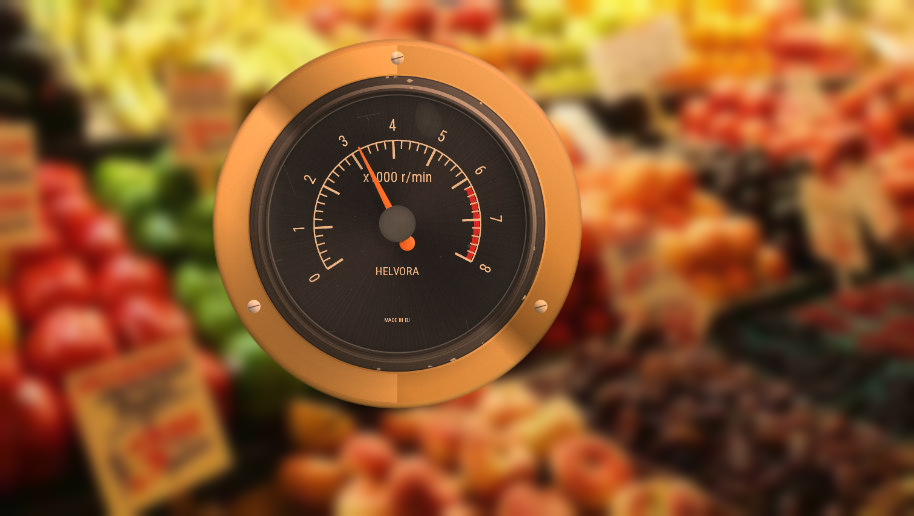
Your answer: **3200** rpm
